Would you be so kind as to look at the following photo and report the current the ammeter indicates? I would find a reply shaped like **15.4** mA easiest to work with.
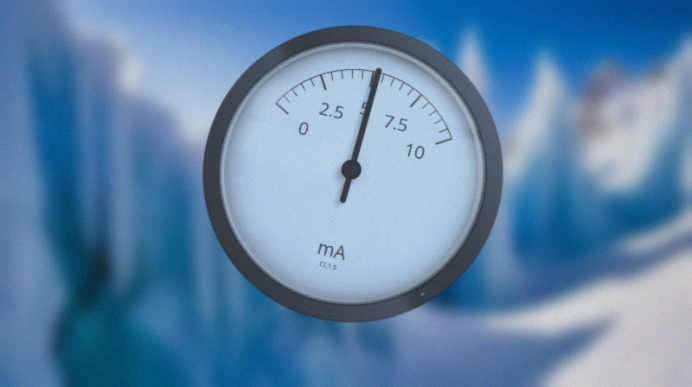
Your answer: **5.25** mA
